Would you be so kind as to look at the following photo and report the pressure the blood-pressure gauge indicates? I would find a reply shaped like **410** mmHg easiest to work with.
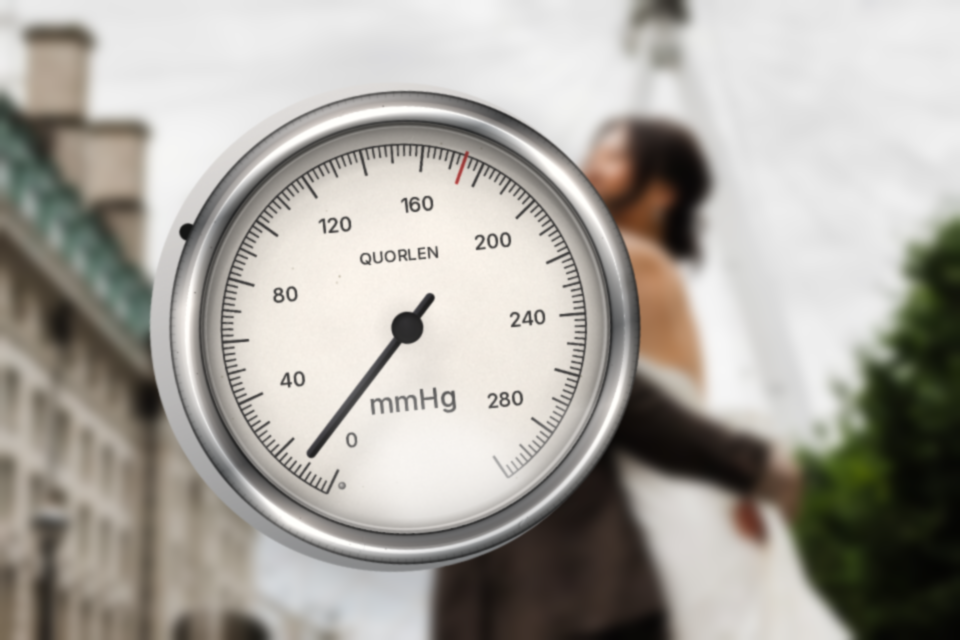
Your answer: **12** mmHg
